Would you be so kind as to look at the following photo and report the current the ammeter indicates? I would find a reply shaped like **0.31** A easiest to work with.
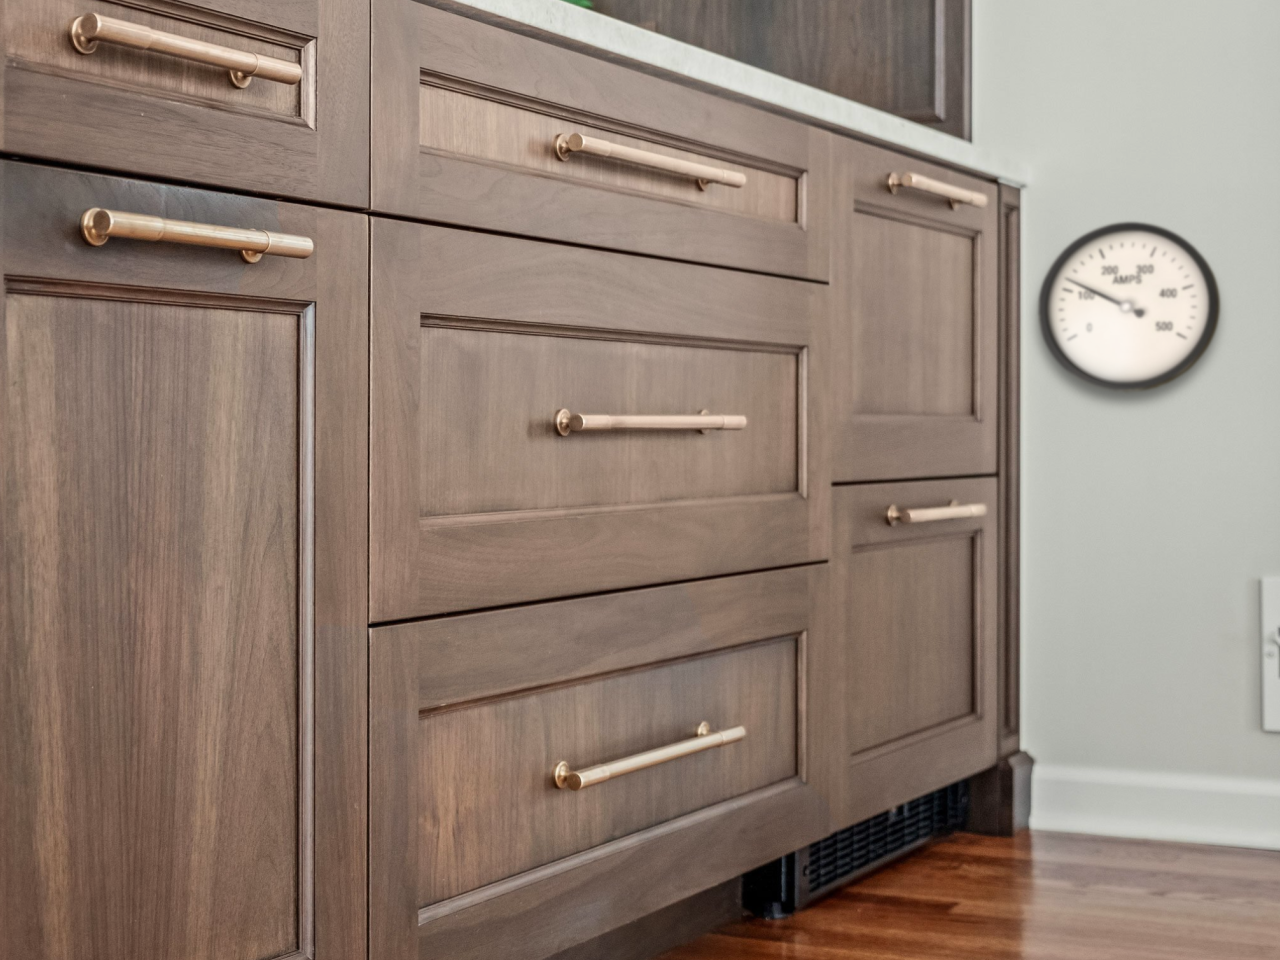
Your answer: **120** A
